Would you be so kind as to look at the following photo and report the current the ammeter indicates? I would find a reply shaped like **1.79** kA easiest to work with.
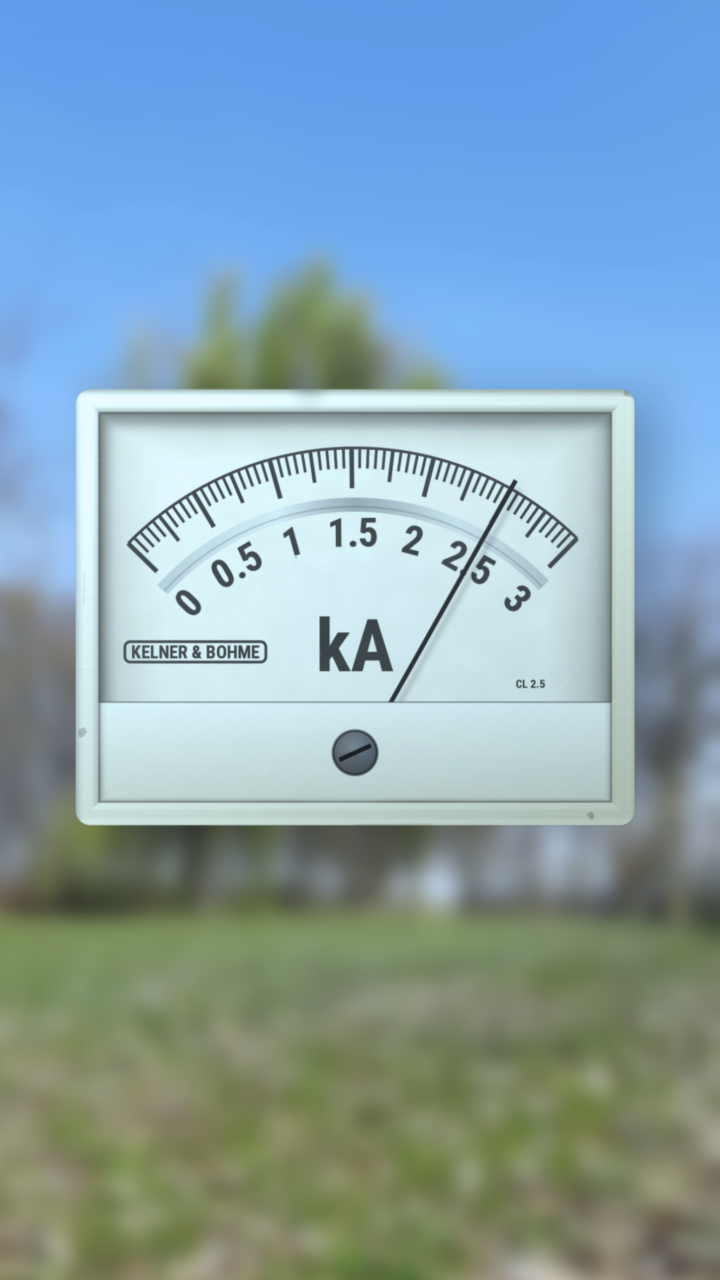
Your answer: **2.5** kA
